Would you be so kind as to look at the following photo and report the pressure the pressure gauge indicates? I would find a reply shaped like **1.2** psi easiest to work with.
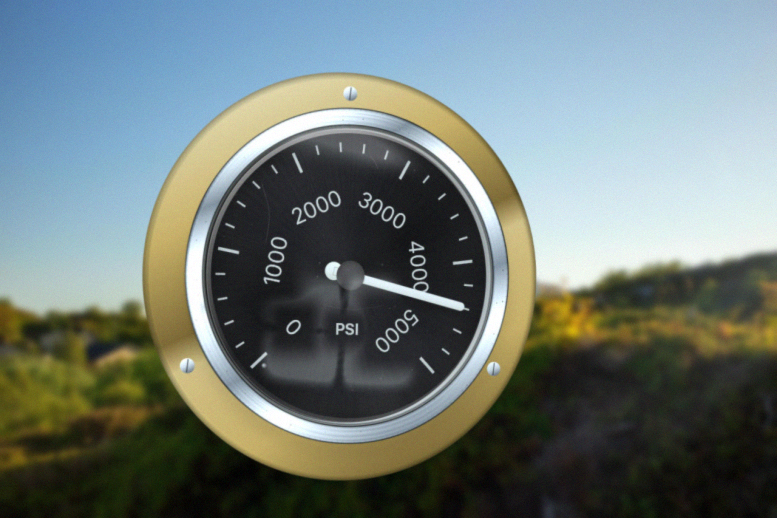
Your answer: **4400** psi
